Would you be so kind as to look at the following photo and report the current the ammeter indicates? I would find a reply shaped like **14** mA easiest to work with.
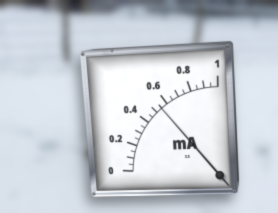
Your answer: **0.55** mA
